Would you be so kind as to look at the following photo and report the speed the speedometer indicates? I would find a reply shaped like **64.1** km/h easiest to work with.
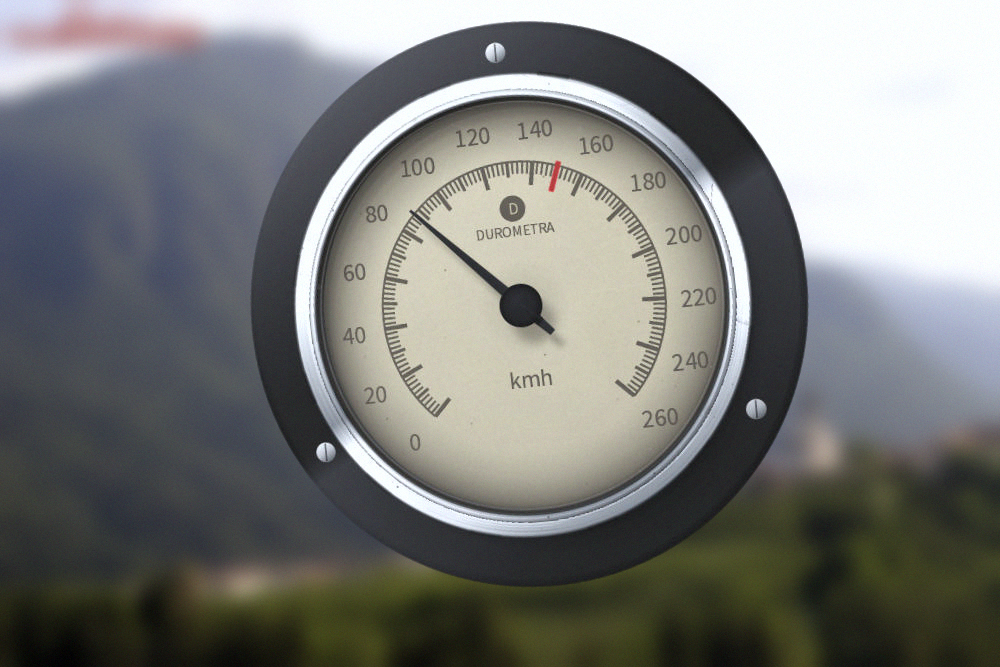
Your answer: **88** km/h
